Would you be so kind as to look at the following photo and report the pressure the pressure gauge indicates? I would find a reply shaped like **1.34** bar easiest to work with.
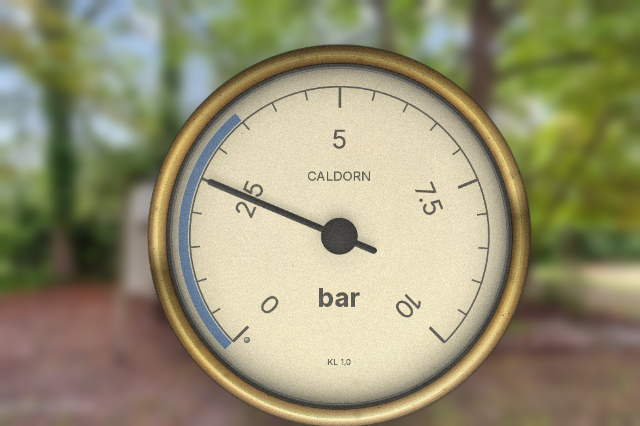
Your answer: **2.5** bar
